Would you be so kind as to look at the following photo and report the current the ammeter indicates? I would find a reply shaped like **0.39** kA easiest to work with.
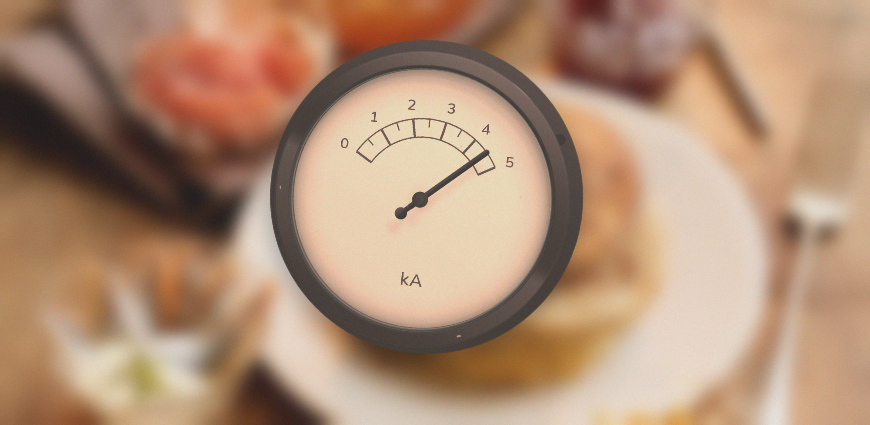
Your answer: **4.5** kA
